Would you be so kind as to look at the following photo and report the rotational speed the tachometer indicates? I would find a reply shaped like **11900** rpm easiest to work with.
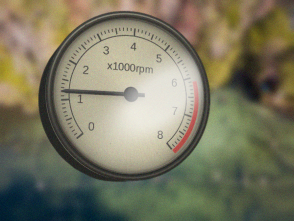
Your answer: **1200** rpm
